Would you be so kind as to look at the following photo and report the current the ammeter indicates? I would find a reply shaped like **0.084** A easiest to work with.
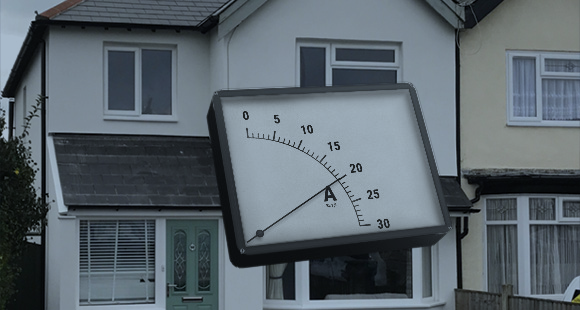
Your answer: **20** A
